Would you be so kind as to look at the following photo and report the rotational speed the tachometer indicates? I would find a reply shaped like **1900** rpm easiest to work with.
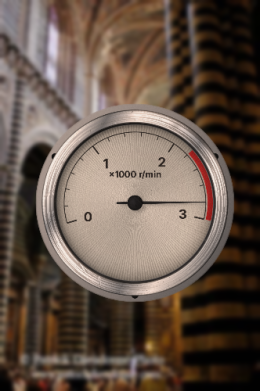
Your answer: **2800** rpm
